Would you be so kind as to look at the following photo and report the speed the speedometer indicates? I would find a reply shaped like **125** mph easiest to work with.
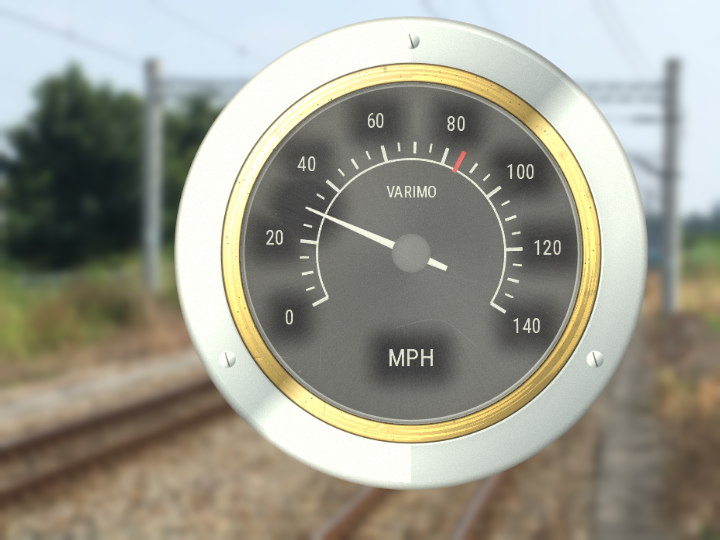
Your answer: **30** mph
